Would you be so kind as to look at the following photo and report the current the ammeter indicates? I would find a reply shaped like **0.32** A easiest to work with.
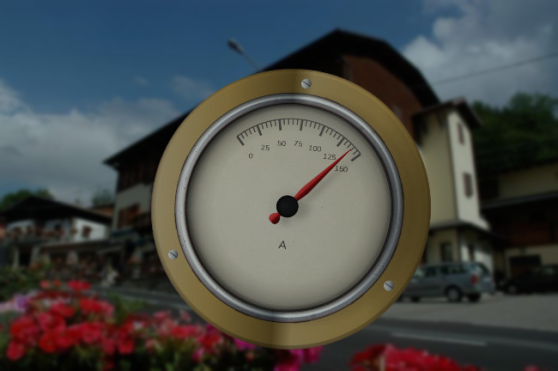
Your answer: **140** A
